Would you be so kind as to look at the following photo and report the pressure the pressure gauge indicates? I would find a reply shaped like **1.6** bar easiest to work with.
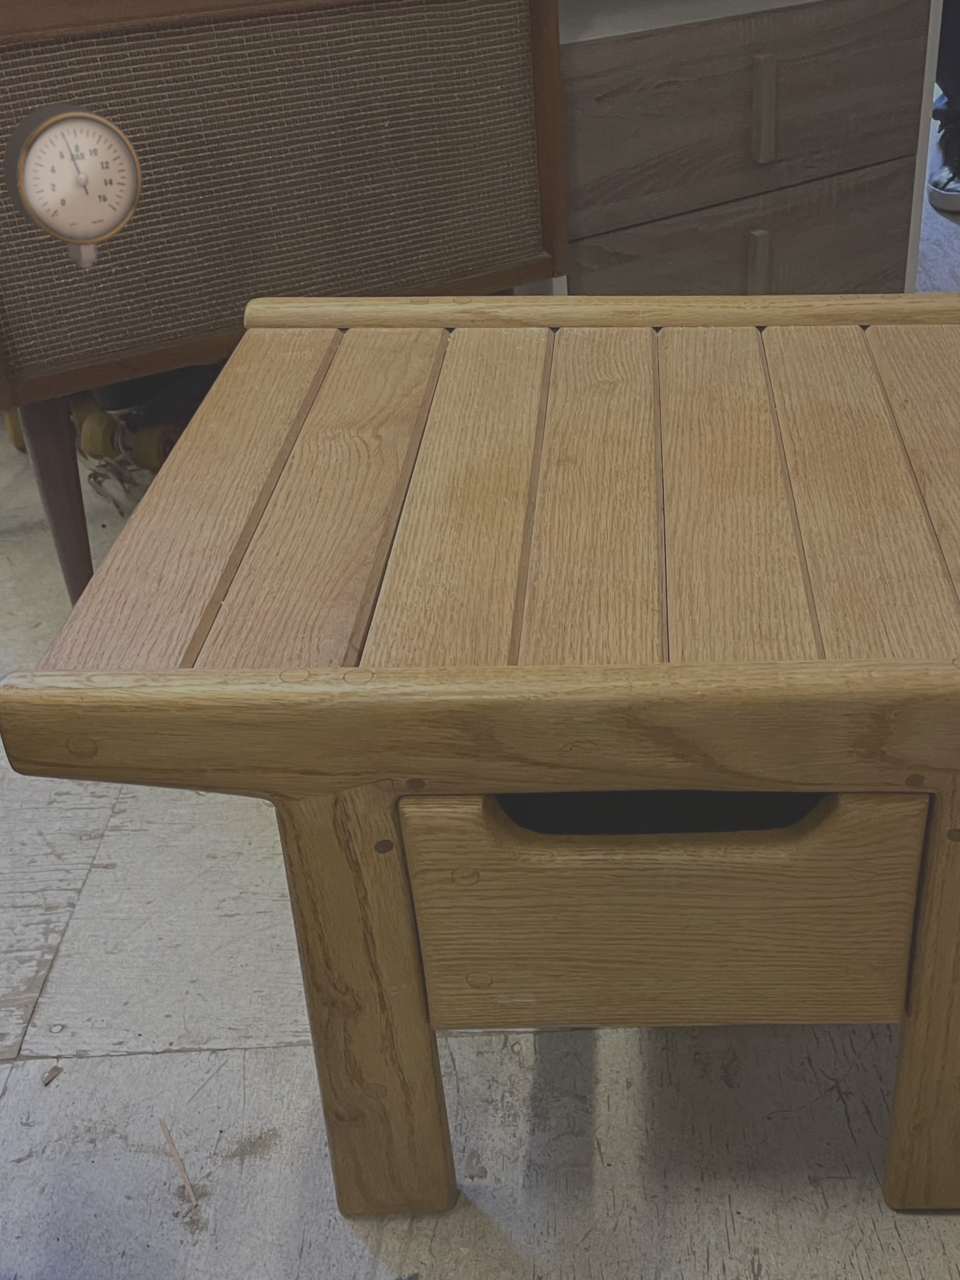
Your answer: **7** bar
